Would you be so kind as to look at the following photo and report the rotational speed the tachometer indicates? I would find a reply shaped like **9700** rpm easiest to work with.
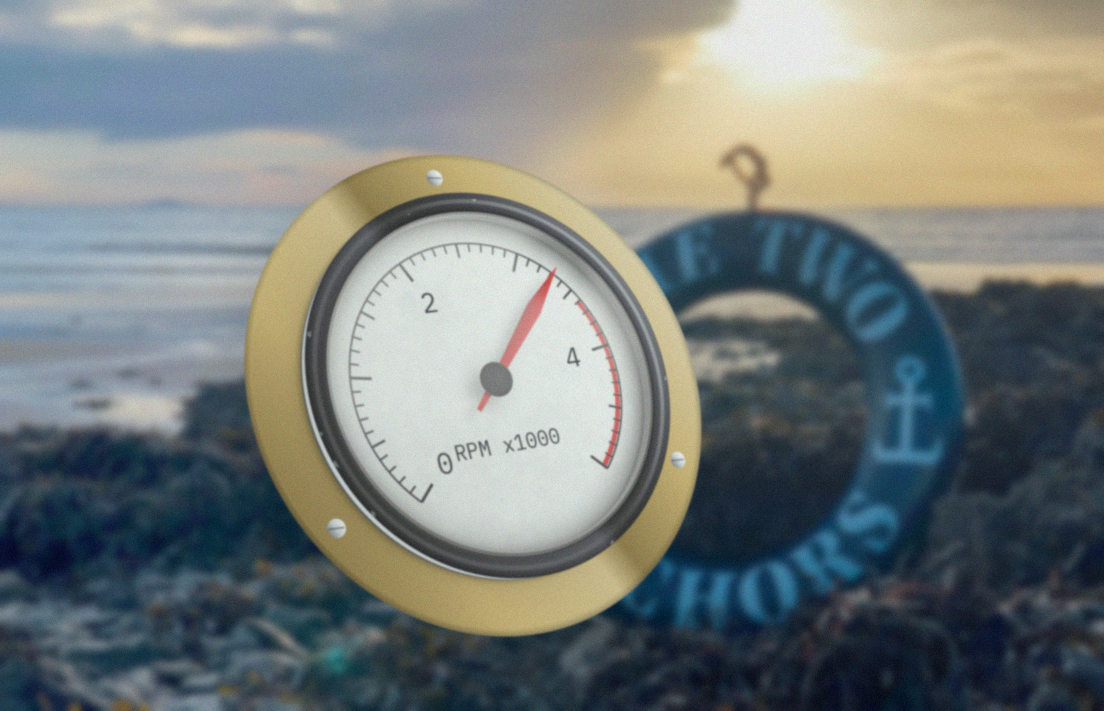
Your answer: **3300** rpm
